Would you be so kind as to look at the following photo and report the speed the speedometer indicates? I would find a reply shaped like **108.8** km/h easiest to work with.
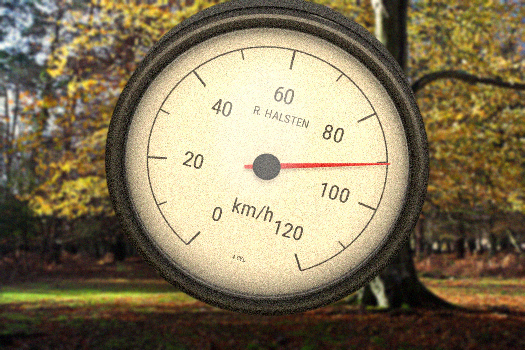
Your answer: **90** km/h
